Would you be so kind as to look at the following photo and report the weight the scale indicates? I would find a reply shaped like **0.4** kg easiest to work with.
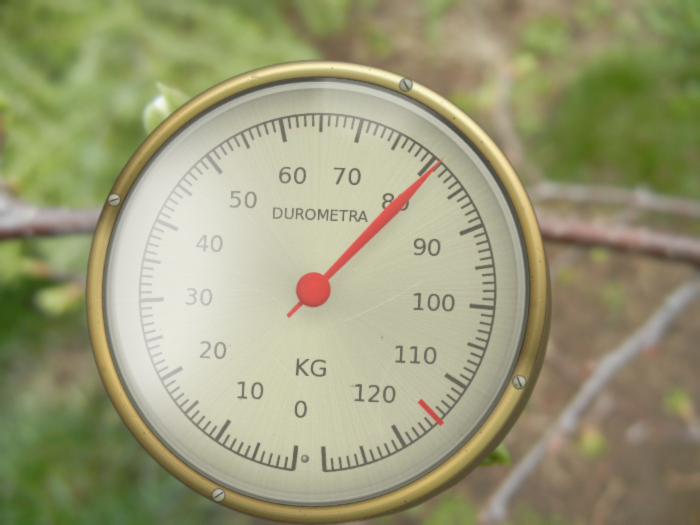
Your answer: **81** kg
